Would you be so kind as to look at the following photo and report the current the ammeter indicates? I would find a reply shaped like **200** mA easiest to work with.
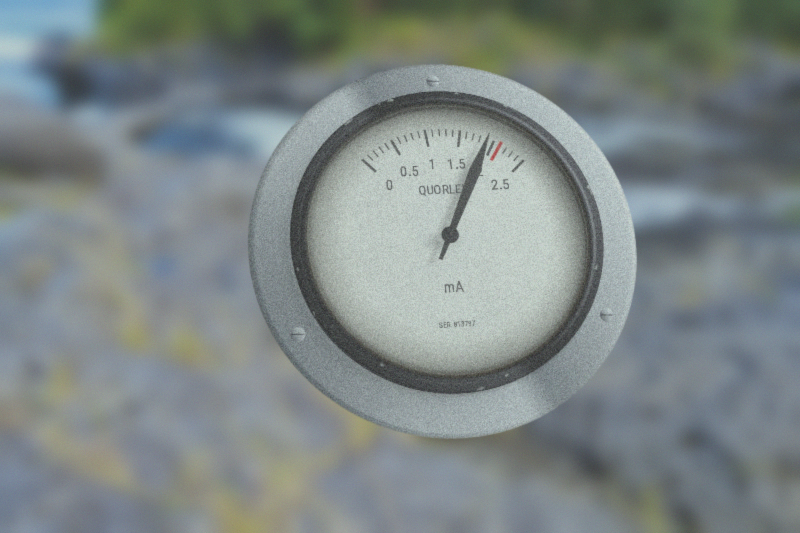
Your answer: **1.9** mA
